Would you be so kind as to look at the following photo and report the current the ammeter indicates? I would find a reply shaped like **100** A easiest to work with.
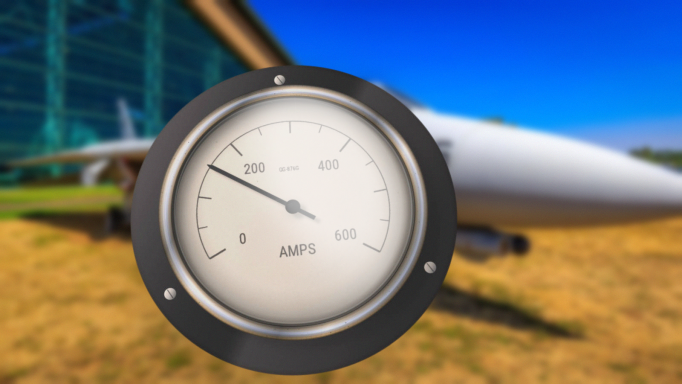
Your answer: **150** A
